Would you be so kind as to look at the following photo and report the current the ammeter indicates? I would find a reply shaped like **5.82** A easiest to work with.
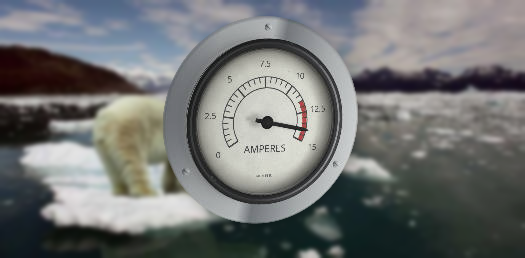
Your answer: **14** A
